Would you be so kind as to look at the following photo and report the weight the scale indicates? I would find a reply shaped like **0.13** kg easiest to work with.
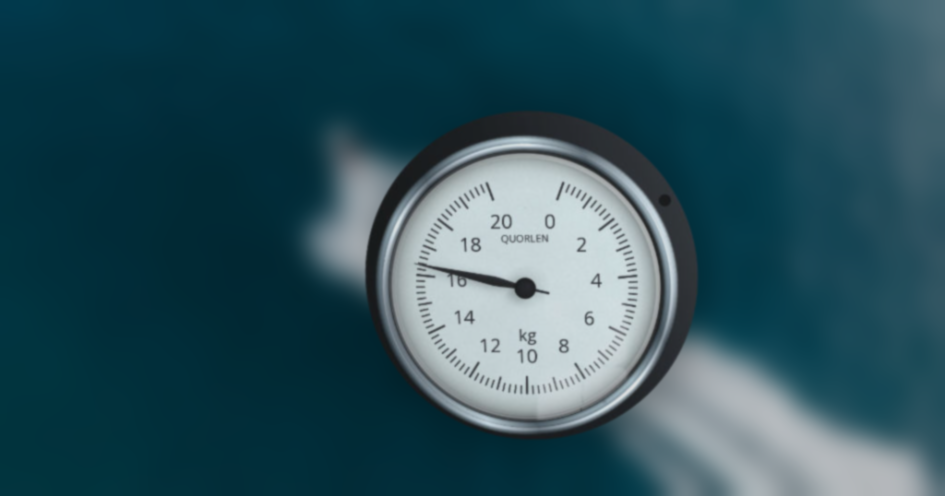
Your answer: **16.4** kg
